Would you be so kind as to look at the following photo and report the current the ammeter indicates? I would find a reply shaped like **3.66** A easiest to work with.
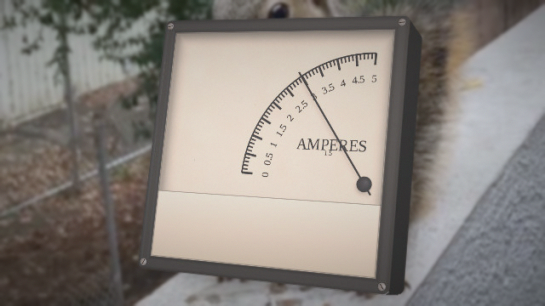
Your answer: **3** A
